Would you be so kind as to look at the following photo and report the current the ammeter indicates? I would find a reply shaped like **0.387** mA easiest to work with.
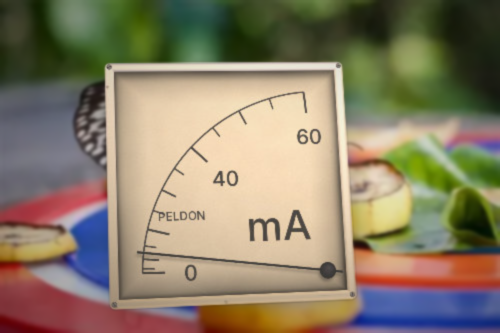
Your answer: **12.5** mA
